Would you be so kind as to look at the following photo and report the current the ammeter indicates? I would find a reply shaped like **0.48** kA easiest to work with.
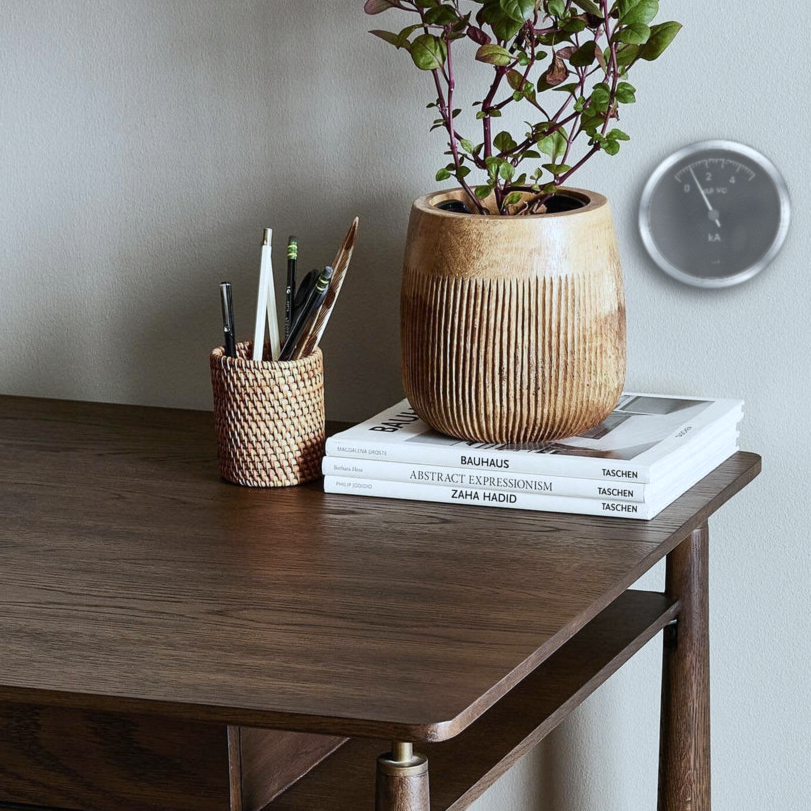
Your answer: **1** kA
